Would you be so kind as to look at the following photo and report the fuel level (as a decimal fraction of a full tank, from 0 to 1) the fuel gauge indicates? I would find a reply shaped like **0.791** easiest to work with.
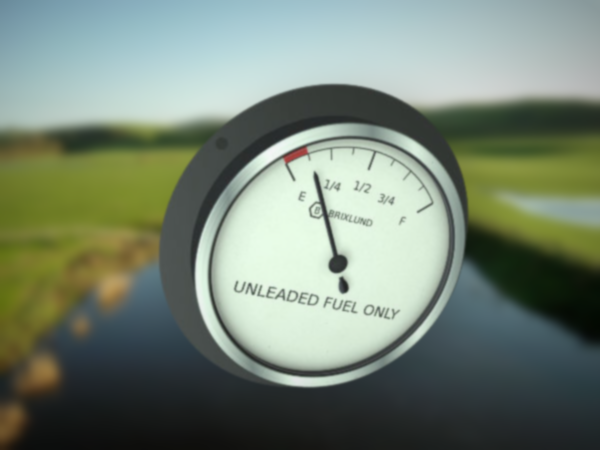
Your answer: **0.125**
